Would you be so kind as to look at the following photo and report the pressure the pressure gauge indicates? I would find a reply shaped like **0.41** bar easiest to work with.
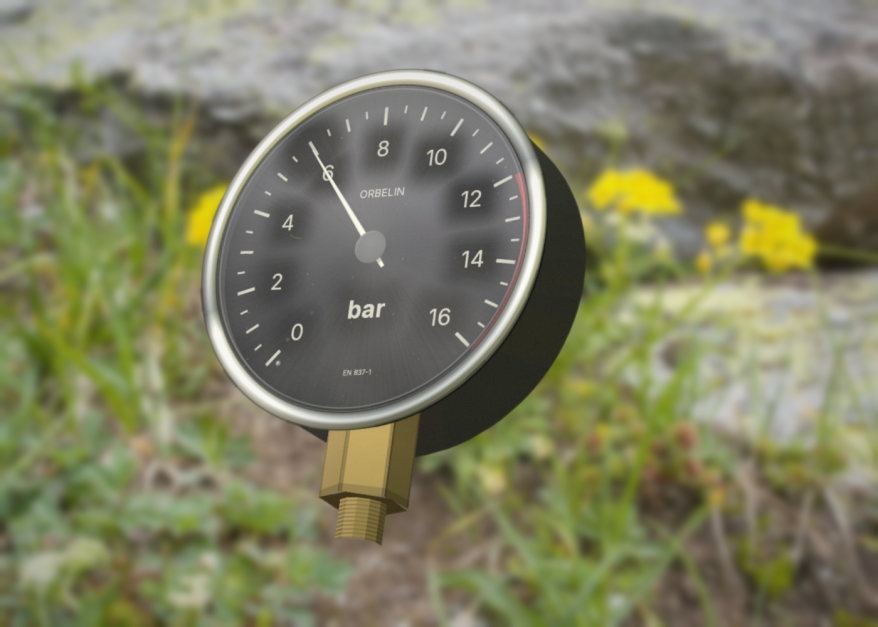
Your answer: **6** bar
